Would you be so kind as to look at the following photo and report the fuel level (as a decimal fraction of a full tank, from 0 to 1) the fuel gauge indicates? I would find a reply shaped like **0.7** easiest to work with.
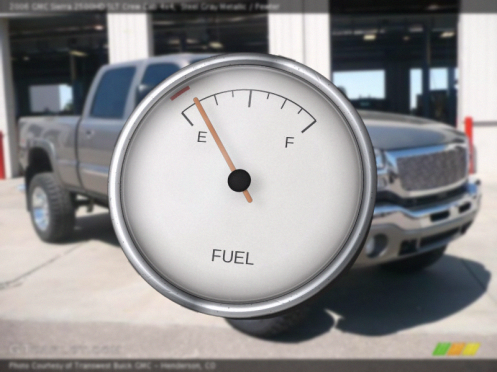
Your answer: **0.125**
